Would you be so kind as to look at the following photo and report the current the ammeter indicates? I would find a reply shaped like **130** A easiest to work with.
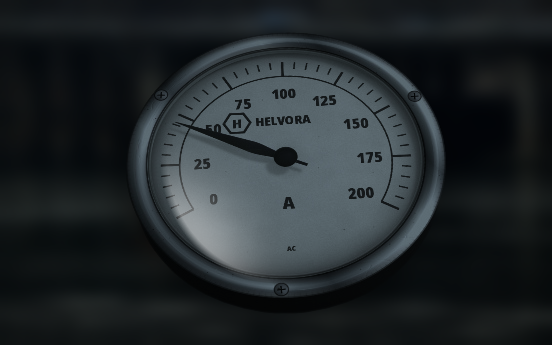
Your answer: **45** A
